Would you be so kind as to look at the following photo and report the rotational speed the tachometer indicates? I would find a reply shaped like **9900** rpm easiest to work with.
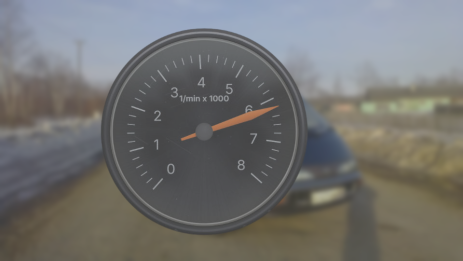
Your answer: **6200** rpm
